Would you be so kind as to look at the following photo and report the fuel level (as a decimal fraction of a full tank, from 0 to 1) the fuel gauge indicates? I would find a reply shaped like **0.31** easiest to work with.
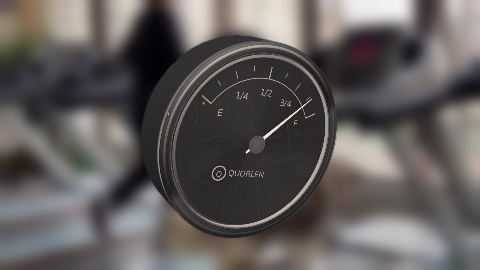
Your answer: **0.875**
